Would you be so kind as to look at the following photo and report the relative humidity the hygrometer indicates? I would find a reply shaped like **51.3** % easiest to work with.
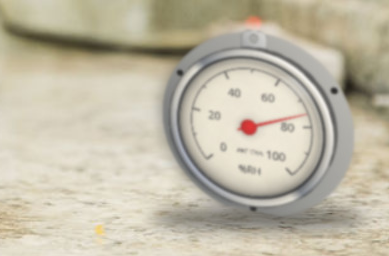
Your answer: **75** %
